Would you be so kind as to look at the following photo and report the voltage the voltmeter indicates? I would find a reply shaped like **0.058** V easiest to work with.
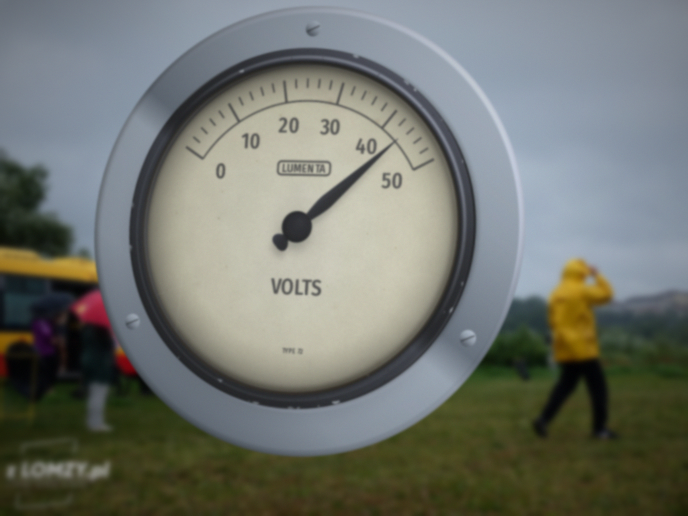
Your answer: **44** V
